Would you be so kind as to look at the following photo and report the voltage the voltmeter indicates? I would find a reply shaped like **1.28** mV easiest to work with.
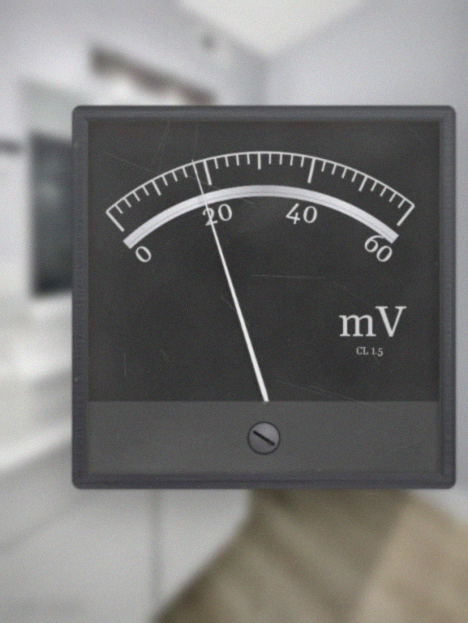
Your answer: **18** mV
